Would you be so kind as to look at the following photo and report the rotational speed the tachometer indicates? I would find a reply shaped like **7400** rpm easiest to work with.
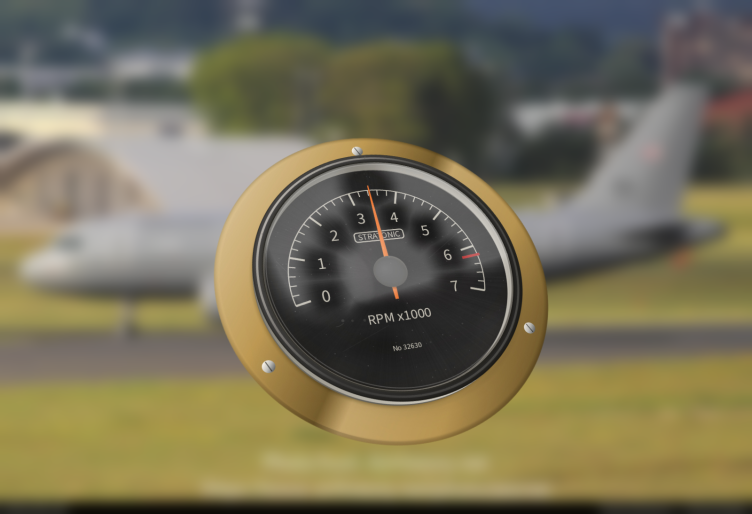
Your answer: **3400** rpm
